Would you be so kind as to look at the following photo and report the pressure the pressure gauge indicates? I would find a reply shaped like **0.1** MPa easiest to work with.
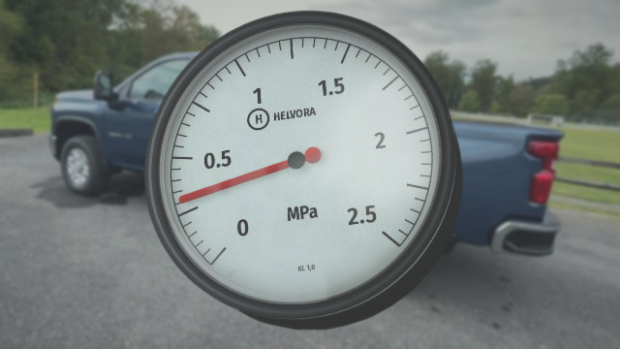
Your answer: **0.3** MPa
